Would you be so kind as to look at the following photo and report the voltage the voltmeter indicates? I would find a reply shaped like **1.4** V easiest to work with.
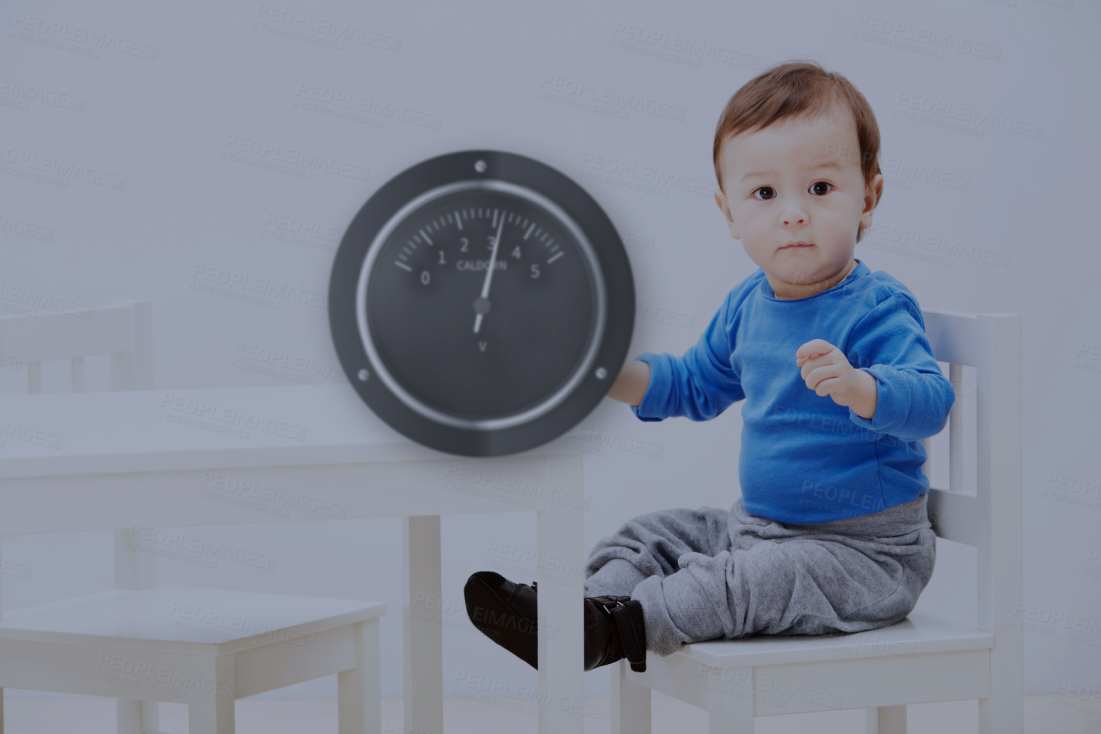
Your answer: **3.2** V
